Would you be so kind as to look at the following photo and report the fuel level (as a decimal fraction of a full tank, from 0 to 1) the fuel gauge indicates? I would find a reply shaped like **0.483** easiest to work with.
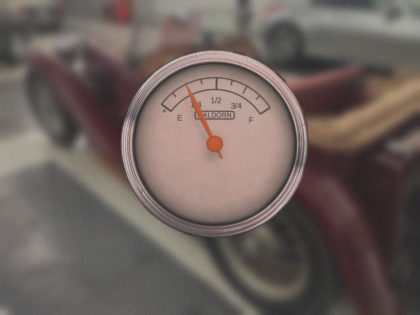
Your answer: **0.25**
